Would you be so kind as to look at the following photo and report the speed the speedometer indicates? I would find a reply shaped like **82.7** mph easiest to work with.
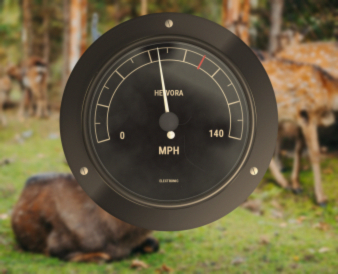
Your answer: **65** mph
